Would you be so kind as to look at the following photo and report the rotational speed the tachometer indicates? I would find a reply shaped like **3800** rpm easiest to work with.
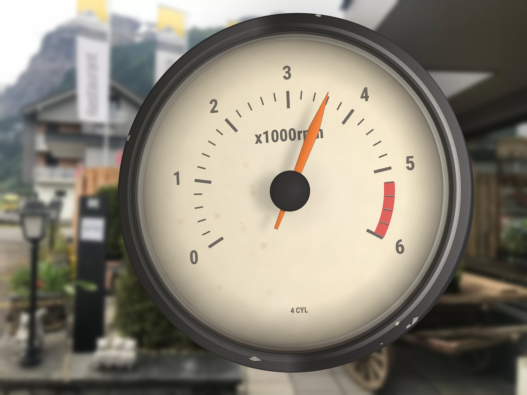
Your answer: **3600** rpm
